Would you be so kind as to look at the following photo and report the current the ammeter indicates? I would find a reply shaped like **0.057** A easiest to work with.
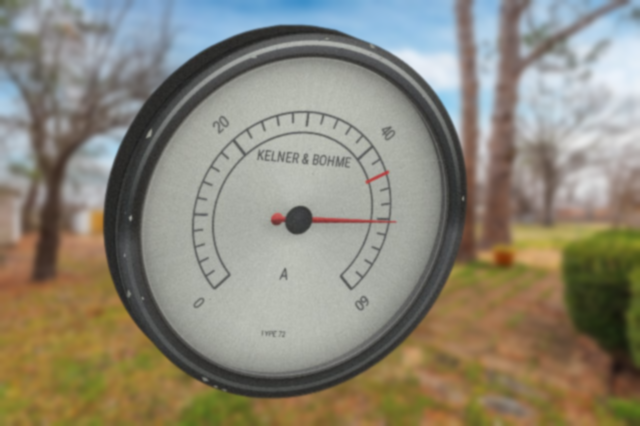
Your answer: **50** A
